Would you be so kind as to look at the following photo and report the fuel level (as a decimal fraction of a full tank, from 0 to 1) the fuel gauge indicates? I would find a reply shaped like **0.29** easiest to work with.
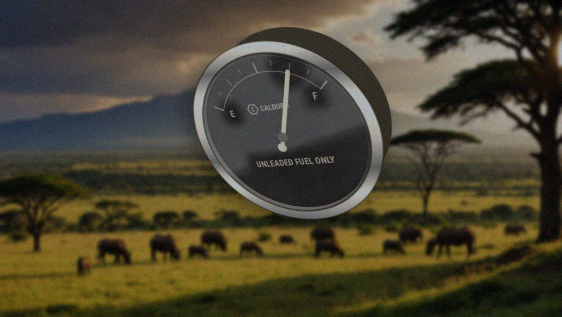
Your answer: **0.75**
